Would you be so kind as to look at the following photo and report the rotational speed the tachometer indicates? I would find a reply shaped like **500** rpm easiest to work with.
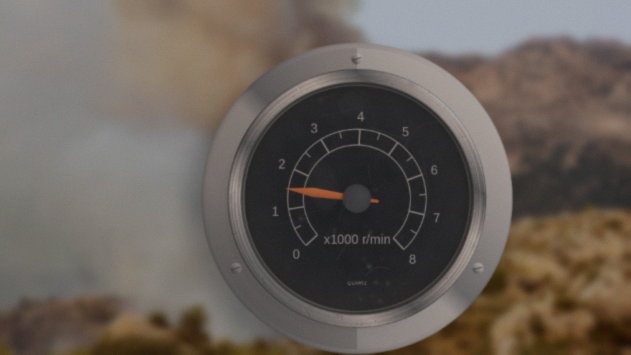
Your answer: **1500** rpm
